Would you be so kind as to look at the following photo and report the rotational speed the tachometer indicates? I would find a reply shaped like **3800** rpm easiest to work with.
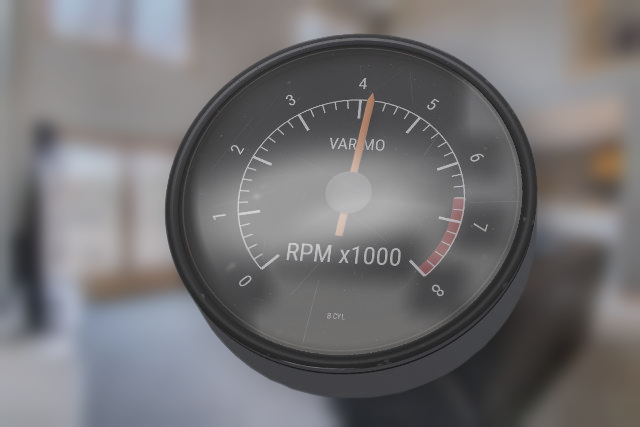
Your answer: **4200** rpm
